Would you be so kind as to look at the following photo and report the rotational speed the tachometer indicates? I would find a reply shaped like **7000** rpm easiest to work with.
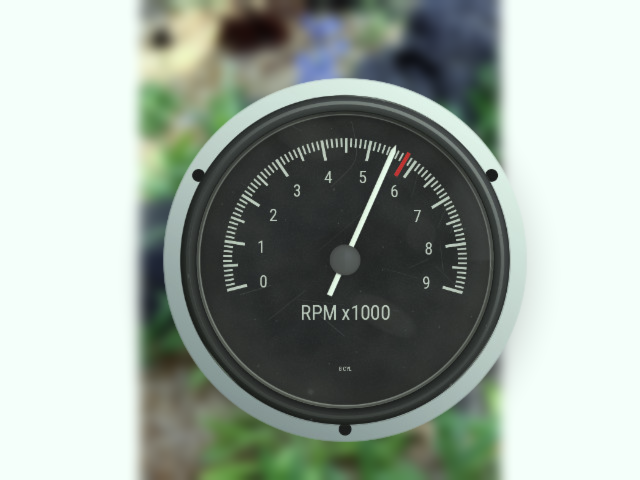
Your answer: **5500** rpm
